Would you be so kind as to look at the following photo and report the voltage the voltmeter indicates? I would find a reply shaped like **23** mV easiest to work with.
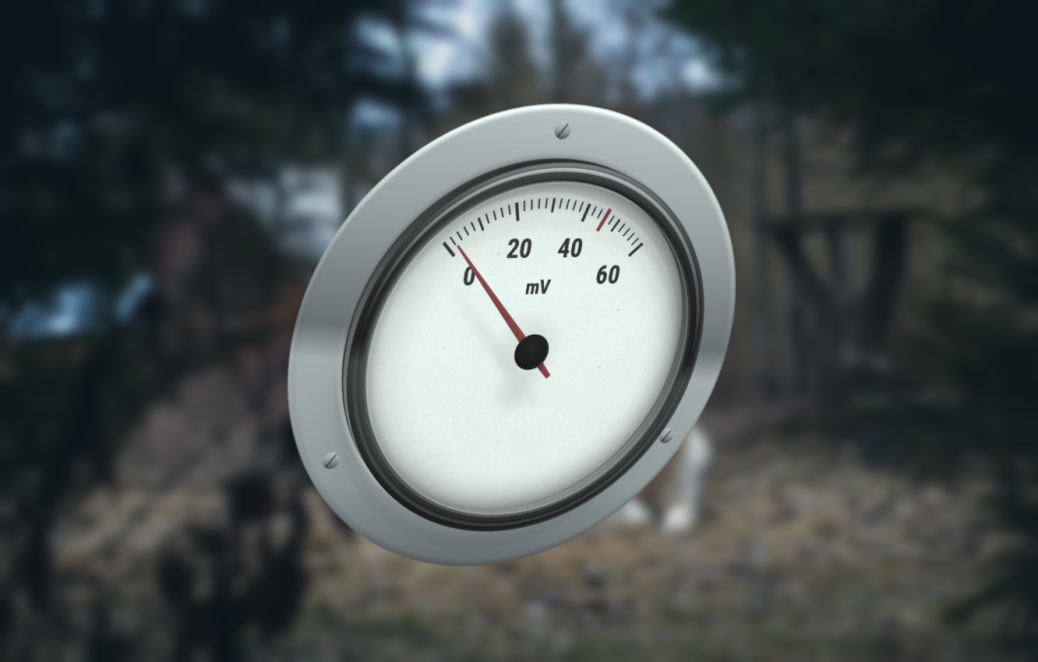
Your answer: **2** mV
